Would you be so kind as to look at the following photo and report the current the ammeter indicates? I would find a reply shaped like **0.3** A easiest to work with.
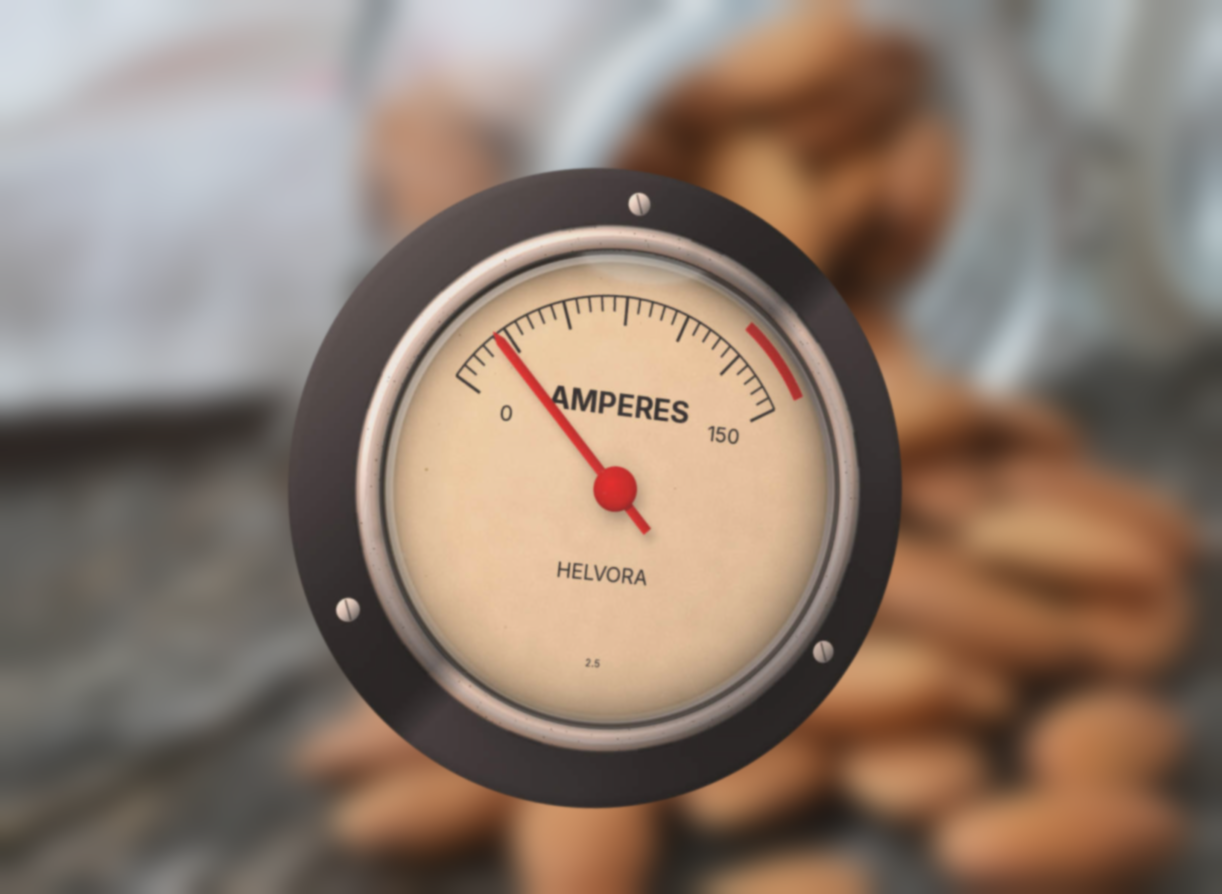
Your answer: **20** A
